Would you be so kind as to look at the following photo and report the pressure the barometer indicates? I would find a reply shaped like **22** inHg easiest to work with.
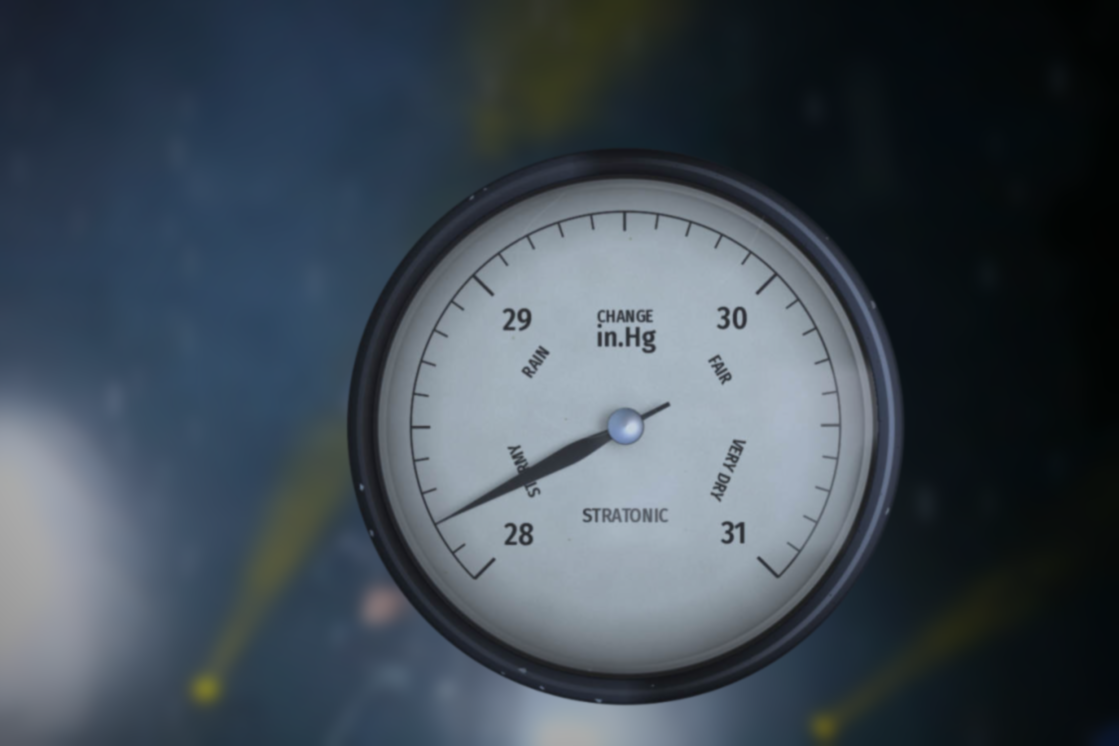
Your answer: **28.2** inHg
